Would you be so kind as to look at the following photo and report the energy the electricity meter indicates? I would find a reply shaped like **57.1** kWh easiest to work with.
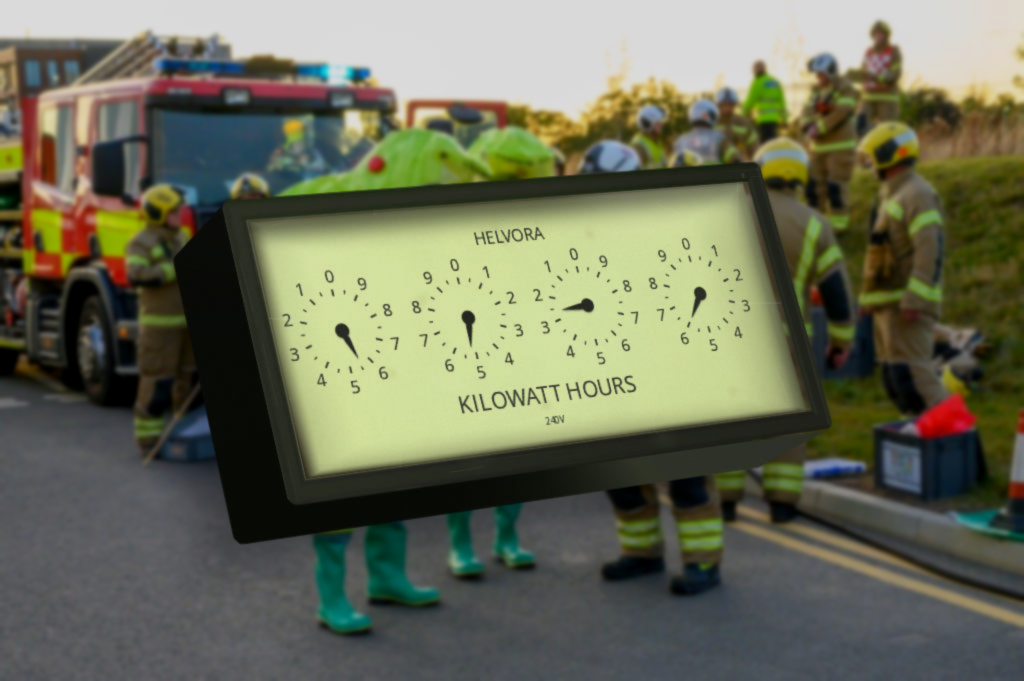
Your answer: **5526** kWh
